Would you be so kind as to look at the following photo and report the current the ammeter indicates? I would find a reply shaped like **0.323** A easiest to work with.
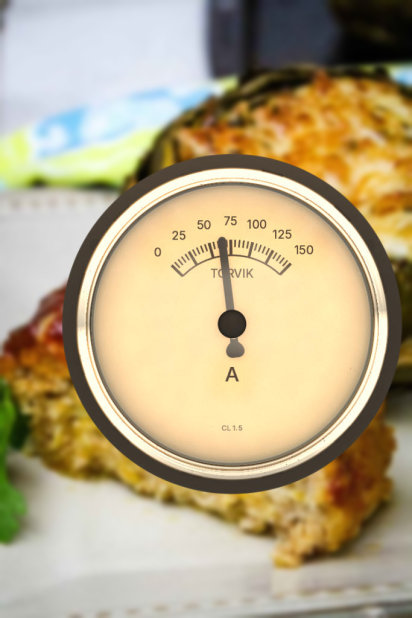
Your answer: **65** A
